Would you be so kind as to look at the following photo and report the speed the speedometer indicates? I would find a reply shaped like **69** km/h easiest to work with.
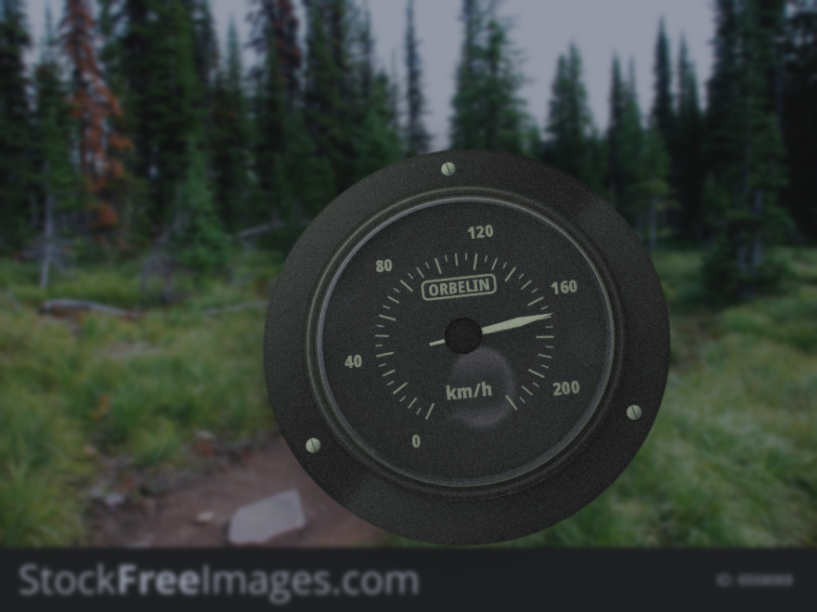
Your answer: **170** km/h
